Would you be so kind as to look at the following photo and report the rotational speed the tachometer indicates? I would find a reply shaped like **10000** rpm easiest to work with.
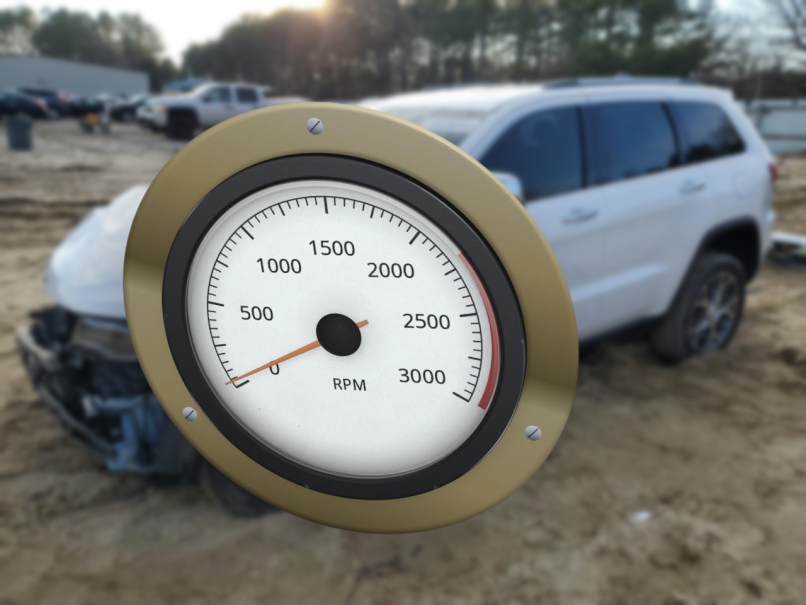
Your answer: **50** rpm
